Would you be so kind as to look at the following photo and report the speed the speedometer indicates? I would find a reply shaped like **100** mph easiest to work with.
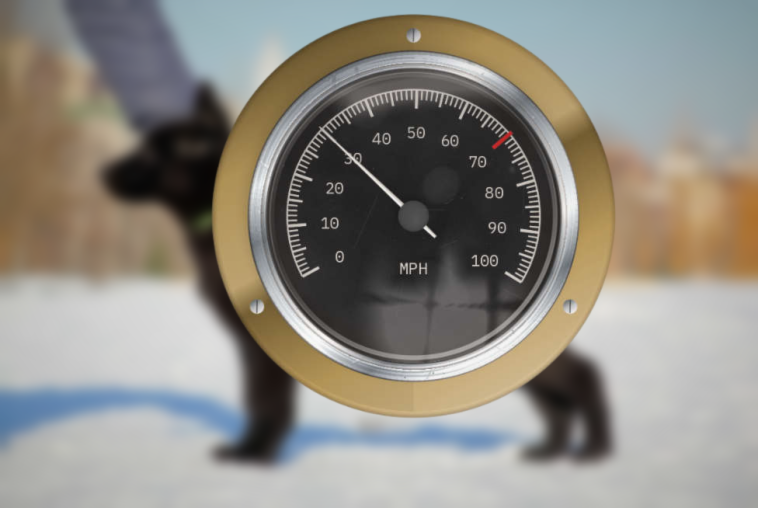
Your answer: **30** mph
